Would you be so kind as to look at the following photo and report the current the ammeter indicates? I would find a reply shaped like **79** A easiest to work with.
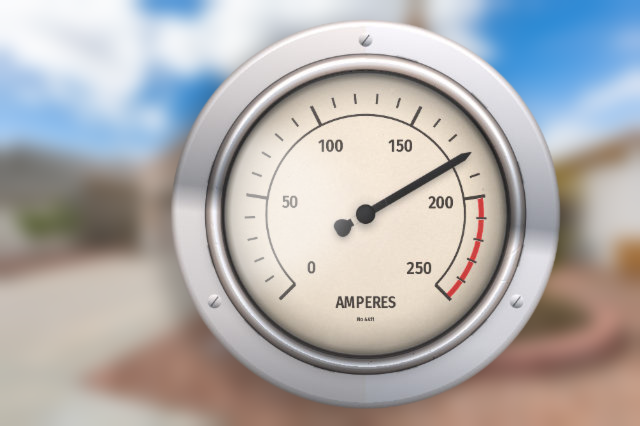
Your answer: **180** A
